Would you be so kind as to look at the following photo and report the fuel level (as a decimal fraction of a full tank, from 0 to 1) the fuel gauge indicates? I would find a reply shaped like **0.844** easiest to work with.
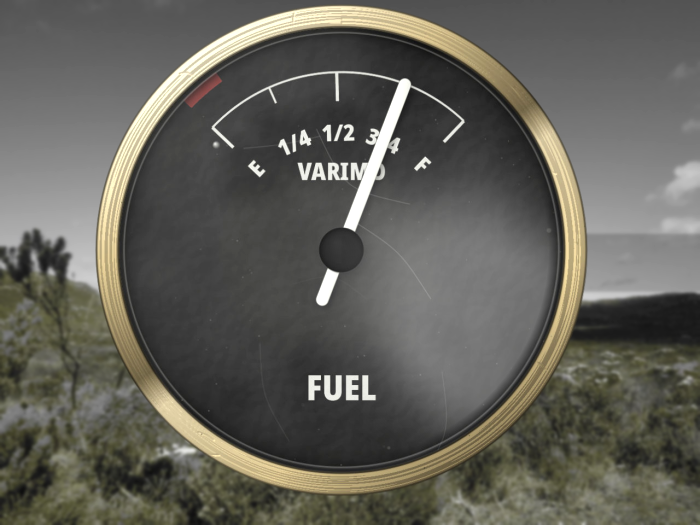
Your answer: **0.75**
